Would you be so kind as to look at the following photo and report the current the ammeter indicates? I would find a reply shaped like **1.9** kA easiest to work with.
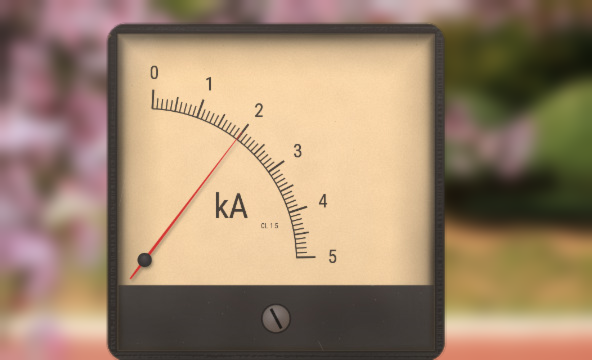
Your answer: **2** kA
